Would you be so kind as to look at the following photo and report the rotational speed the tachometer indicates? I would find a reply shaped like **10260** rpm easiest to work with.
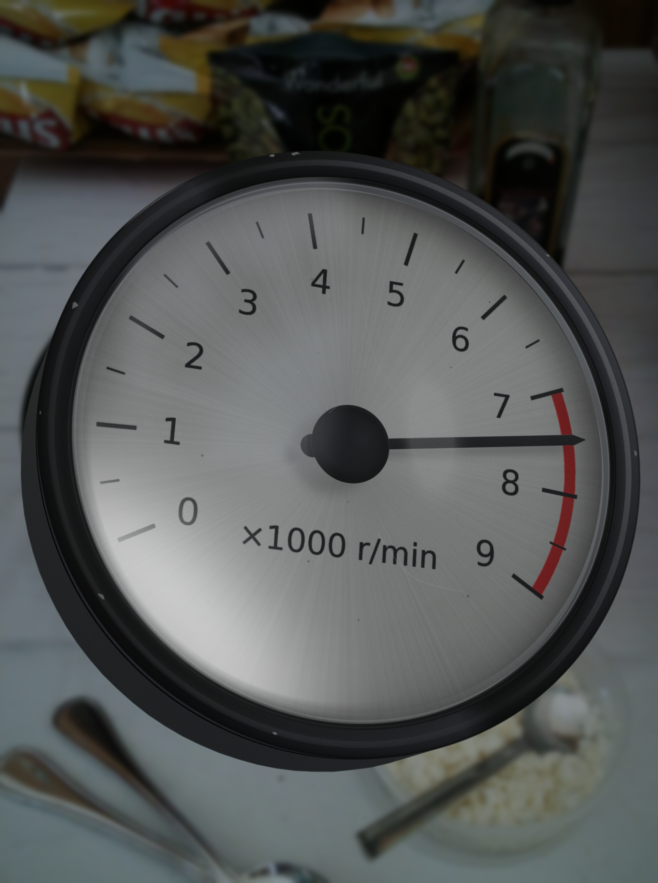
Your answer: **7500** rpm
